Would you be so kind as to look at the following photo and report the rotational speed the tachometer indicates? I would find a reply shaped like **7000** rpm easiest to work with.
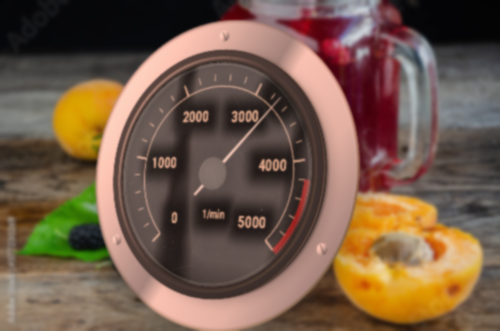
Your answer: **3300** rpm
